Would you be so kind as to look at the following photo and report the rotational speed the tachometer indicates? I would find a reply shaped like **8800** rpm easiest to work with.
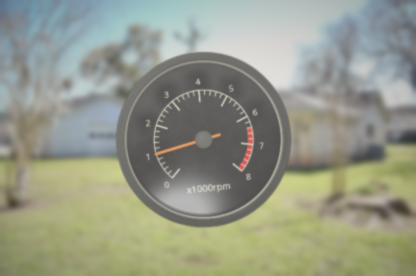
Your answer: **1000** rpm
